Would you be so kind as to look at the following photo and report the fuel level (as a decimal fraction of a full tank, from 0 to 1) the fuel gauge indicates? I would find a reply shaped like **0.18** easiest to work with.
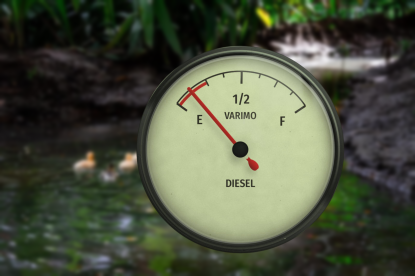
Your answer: **0.125**
